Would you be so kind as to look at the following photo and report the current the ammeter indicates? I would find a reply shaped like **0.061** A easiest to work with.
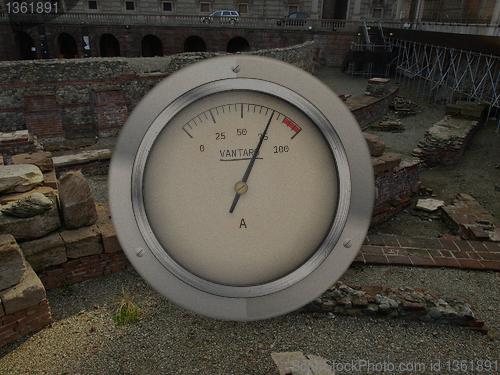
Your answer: **75** A
